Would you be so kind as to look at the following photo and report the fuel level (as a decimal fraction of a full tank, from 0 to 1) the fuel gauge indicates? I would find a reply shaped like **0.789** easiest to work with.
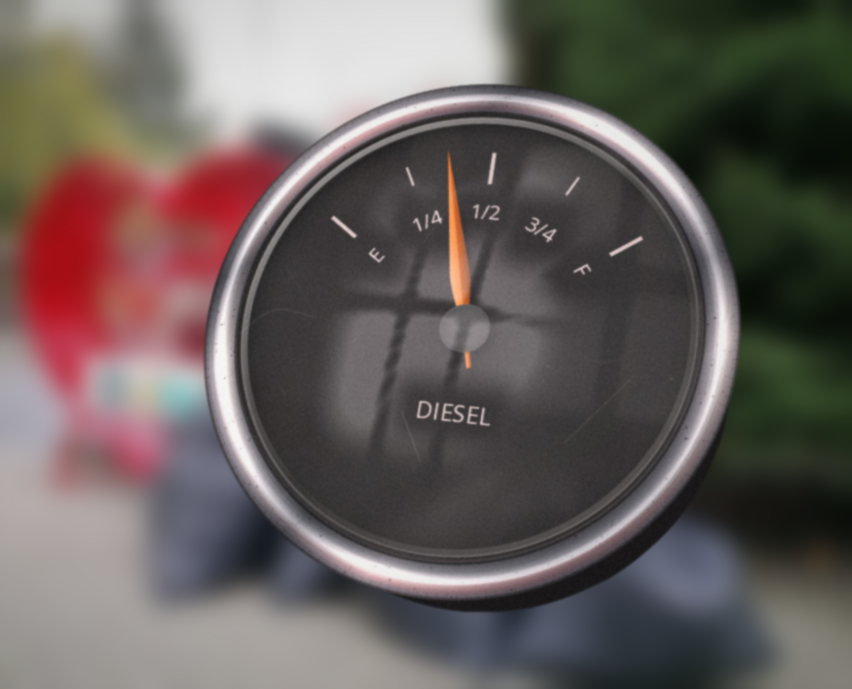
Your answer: **0.375**
